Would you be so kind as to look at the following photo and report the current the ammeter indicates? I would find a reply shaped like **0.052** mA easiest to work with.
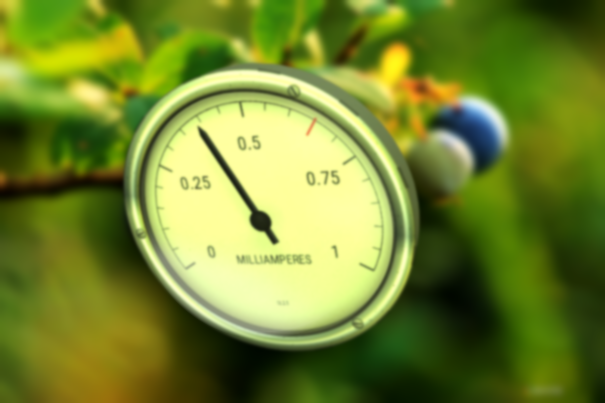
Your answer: **0.4** mA
